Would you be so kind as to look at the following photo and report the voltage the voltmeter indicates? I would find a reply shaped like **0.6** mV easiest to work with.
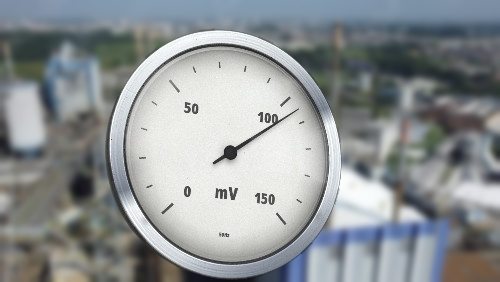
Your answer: **105** mV
